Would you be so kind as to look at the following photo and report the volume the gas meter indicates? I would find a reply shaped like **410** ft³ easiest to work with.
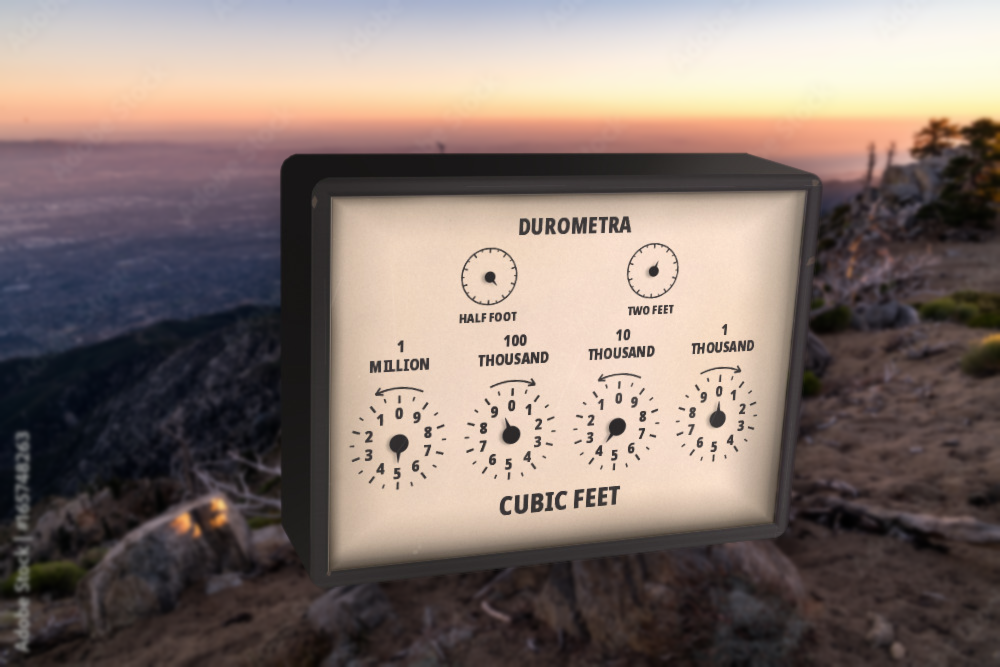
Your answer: **494000** ft³
